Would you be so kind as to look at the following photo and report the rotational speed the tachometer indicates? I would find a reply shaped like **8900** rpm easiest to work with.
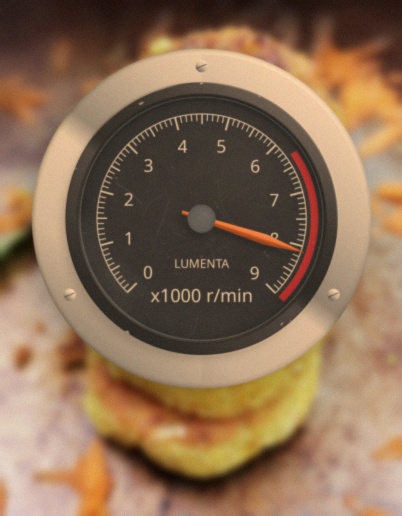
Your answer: **8100** rpm
